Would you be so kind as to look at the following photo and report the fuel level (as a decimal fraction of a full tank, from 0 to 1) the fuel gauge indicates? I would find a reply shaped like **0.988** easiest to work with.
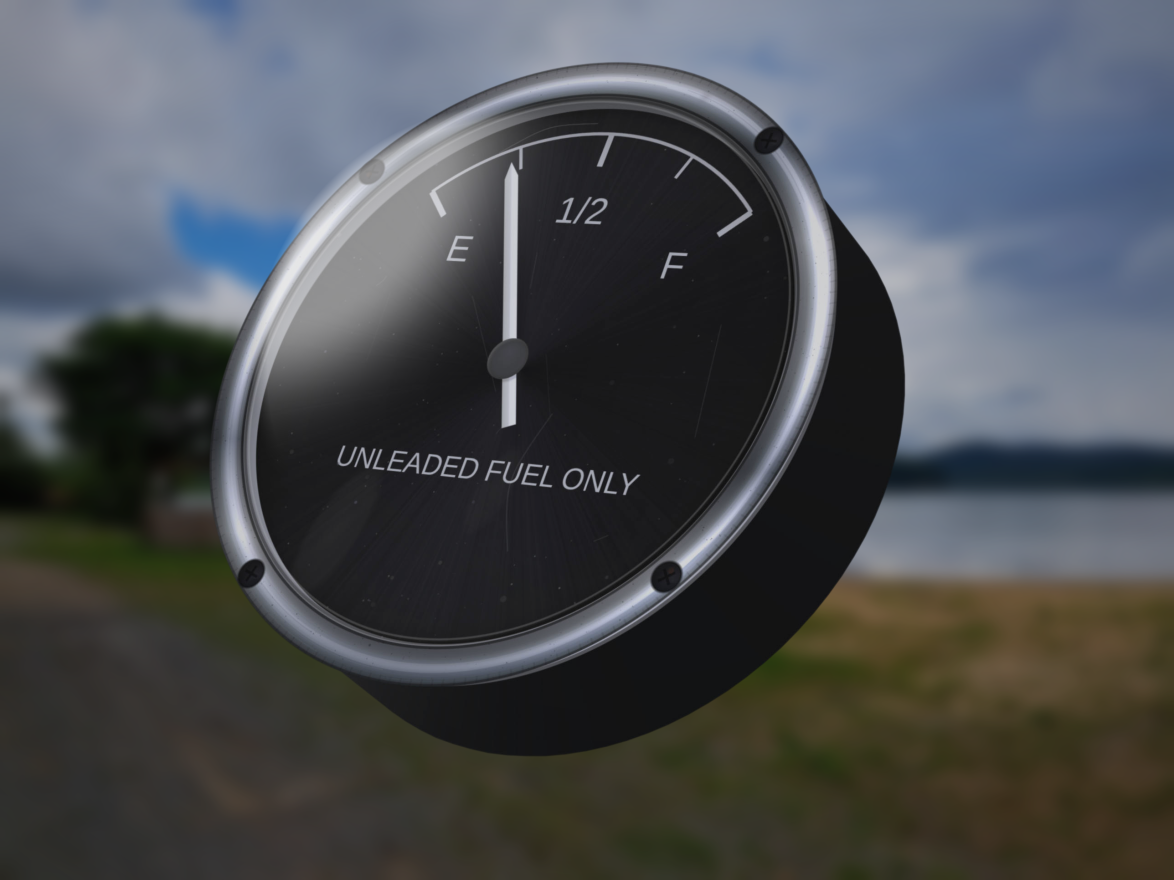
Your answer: **0.25**
